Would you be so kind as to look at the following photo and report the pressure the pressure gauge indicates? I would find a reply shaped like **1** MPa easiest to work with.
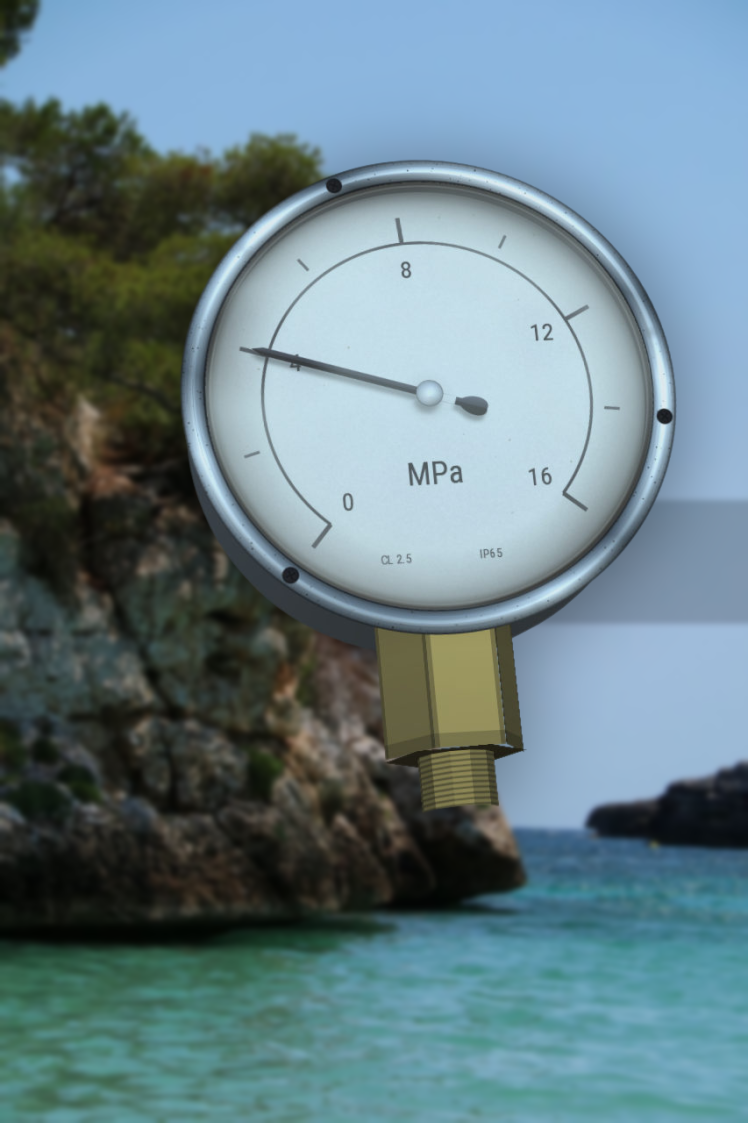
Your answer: **4** MPa
